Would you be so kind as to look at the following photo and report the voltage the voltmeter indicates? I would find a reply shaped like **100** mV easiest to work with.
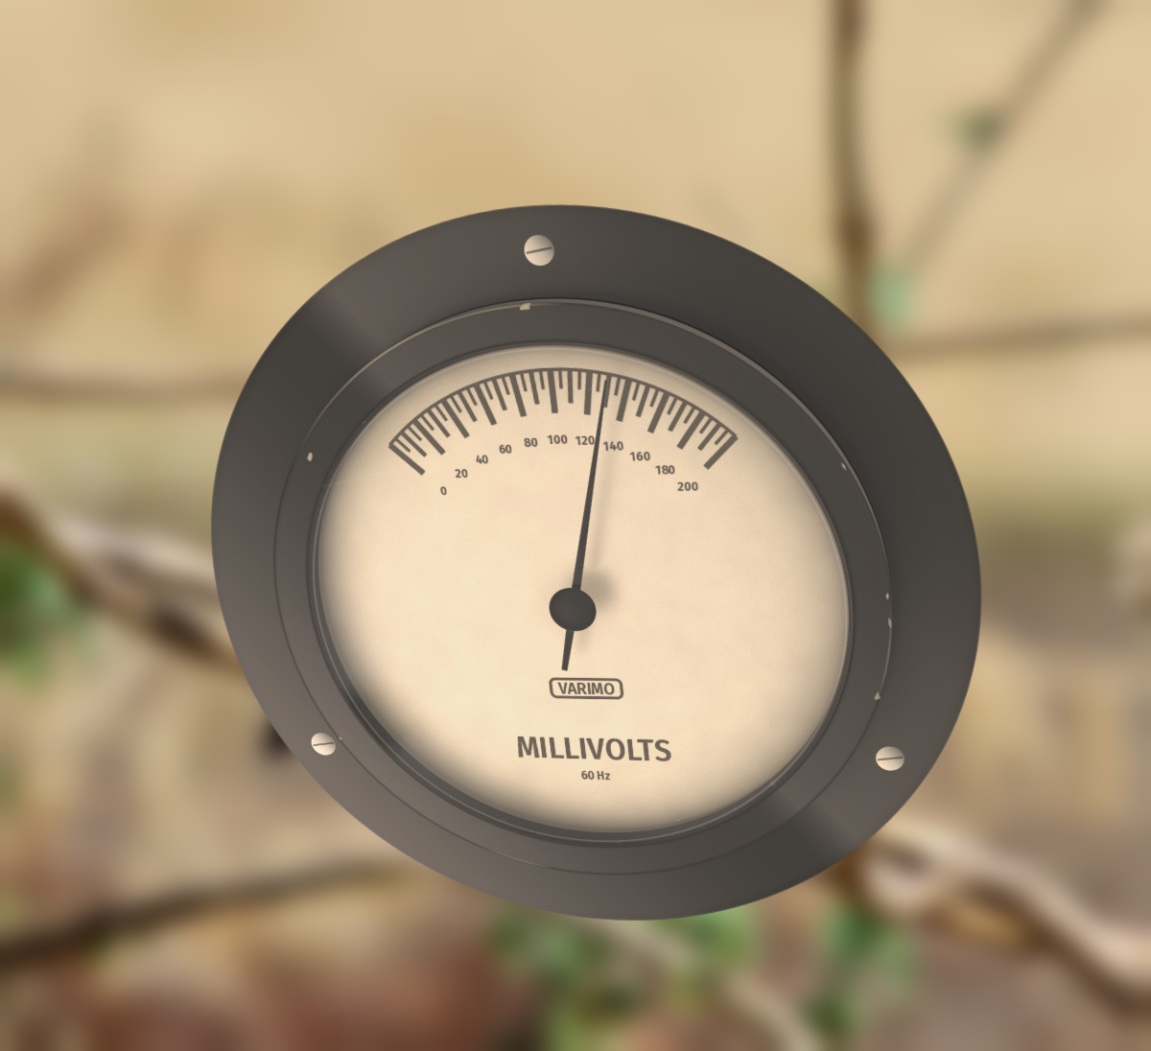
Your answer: **130** mV
